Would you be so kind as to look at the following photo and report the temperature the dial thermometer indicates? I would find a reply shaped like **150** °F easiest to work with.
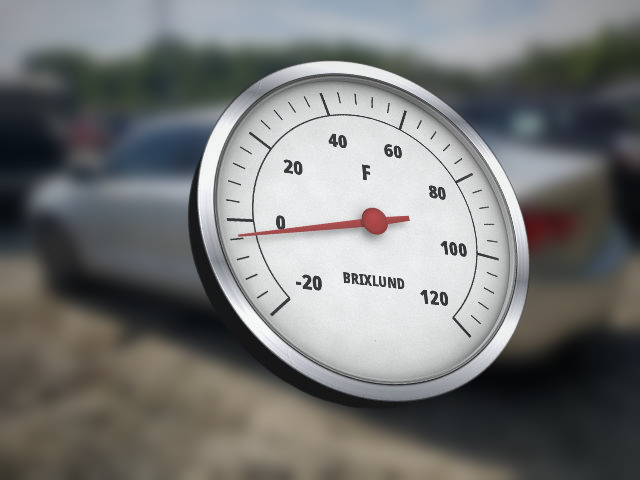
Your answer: **-4** °F
